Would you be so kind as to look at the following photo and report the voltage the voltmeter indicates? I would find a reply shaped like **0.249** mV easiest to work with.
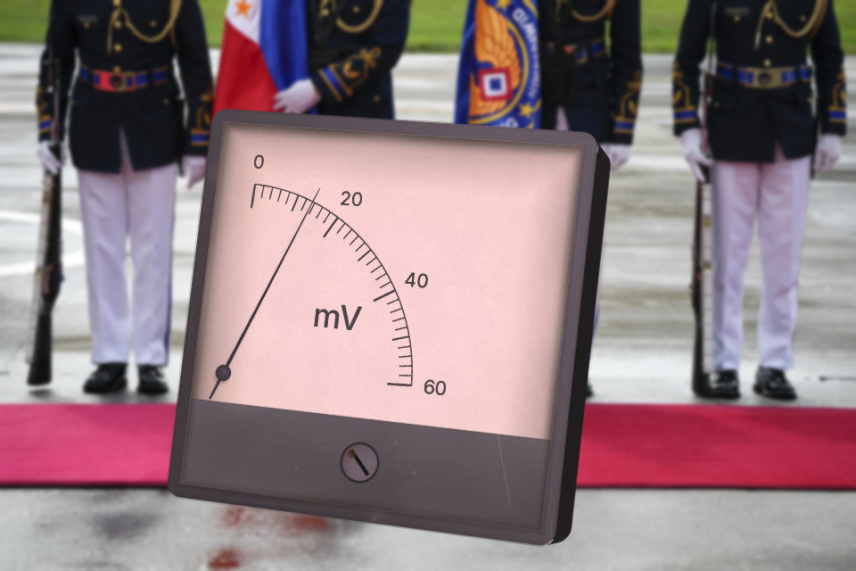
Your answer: **14** mV
